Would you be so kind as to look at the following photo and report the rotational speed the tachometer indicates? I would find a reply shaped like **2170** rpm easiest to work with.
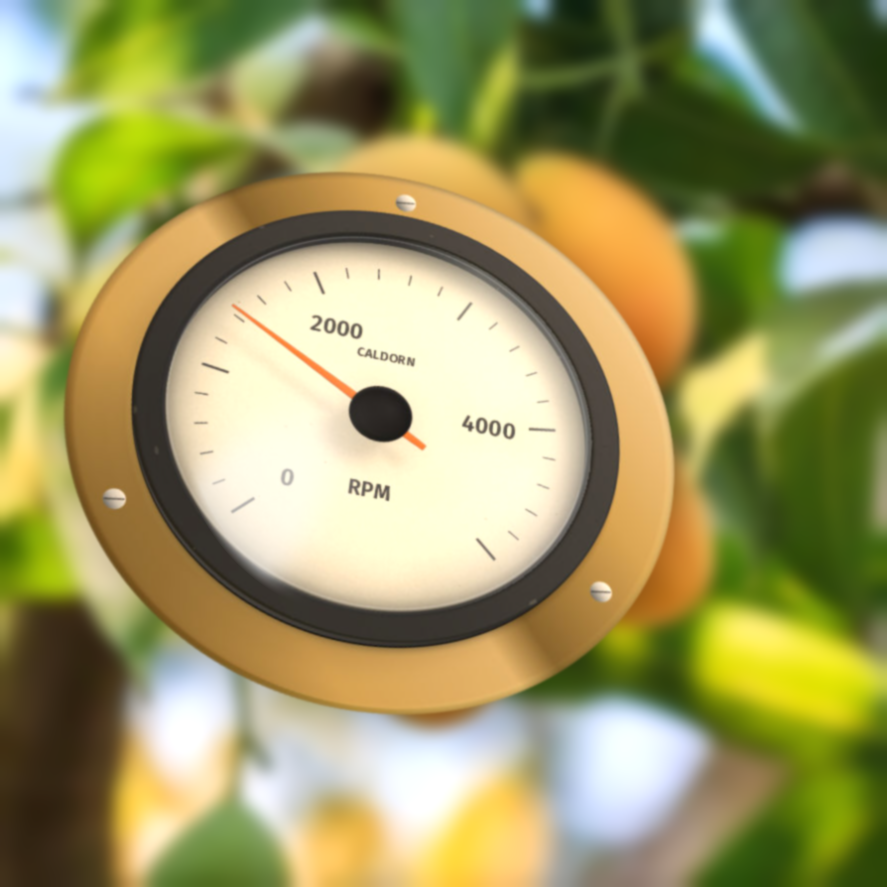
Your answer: **1400** rpm
